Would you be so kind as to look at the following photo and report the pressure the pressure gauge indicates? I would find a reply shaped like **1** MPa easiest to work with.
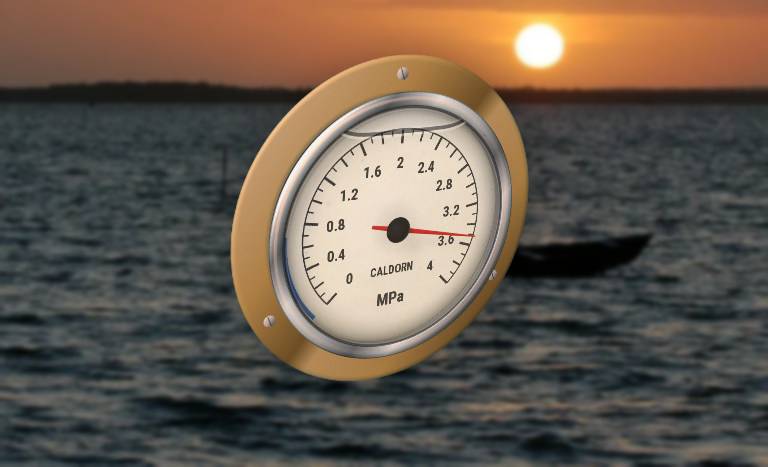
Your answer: **3.5** MPa
